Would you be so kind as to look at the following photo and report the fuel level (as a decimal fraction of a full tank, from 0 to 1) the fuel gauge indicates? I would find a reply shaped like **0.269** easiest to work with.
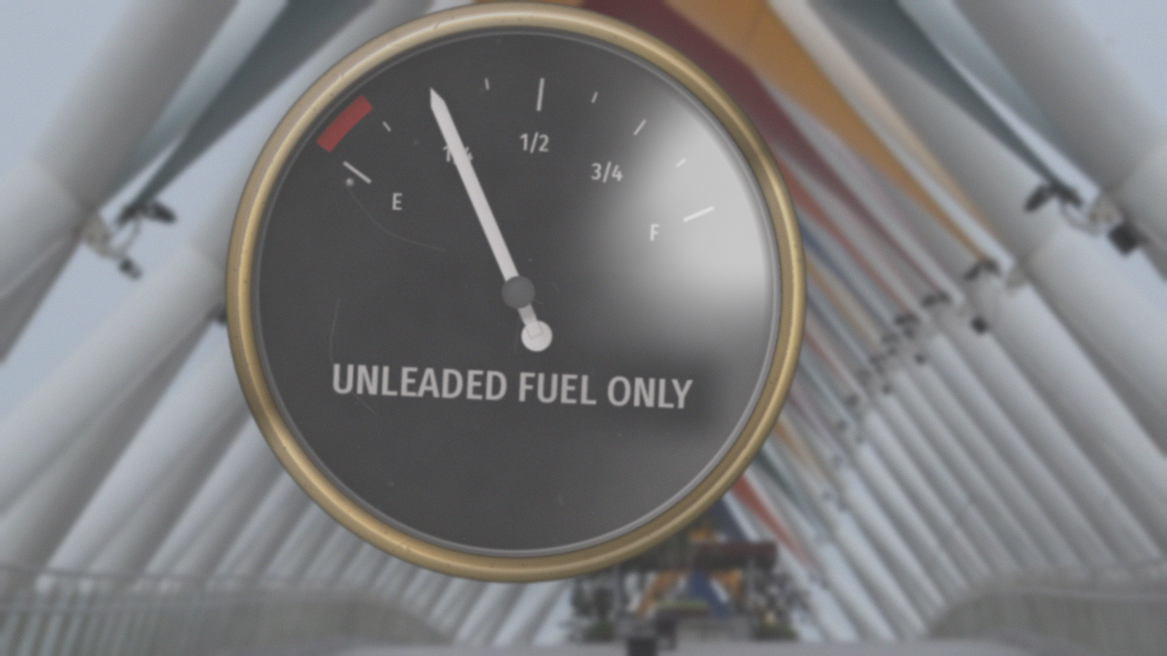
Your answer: **0.25**
